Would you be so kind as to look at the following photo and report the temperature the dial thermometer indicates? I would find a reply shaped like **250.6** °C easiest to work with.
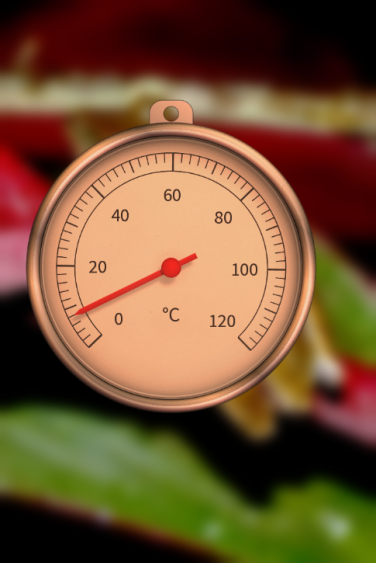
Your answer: **8** °C
